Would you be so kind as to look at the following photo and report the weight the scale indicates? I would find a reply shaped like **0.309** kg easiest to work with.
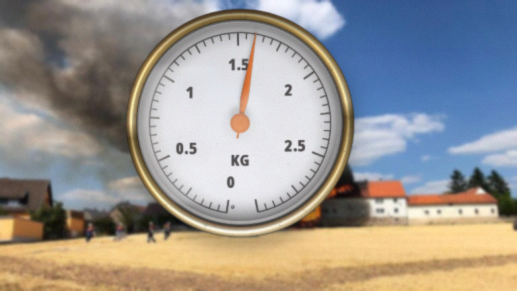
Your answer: **1.6** kg
